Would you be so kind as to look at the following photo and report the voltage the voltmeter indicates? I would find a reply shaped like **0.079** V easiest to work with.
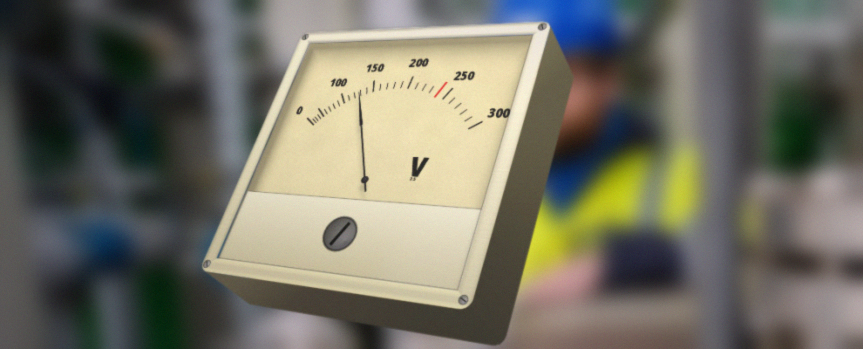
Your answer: **130** V
